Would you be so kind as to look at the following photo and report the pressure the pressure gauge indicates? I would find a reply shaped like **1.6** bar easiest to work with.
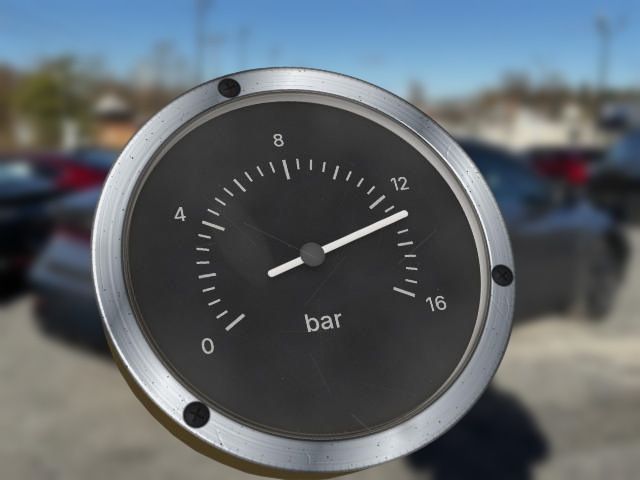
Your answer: **13** bar
